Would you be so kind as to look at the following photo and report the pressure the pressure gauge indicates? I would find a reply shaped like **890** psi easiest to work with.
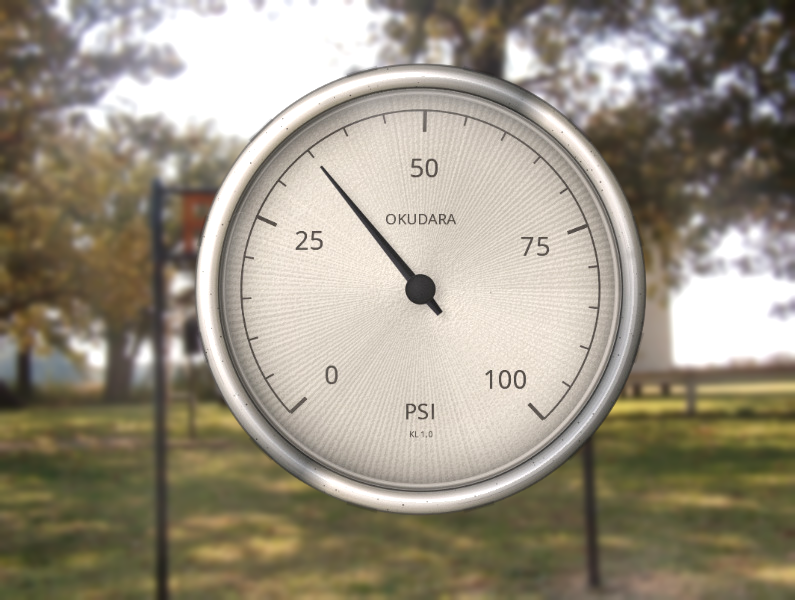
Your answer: **35** psi
